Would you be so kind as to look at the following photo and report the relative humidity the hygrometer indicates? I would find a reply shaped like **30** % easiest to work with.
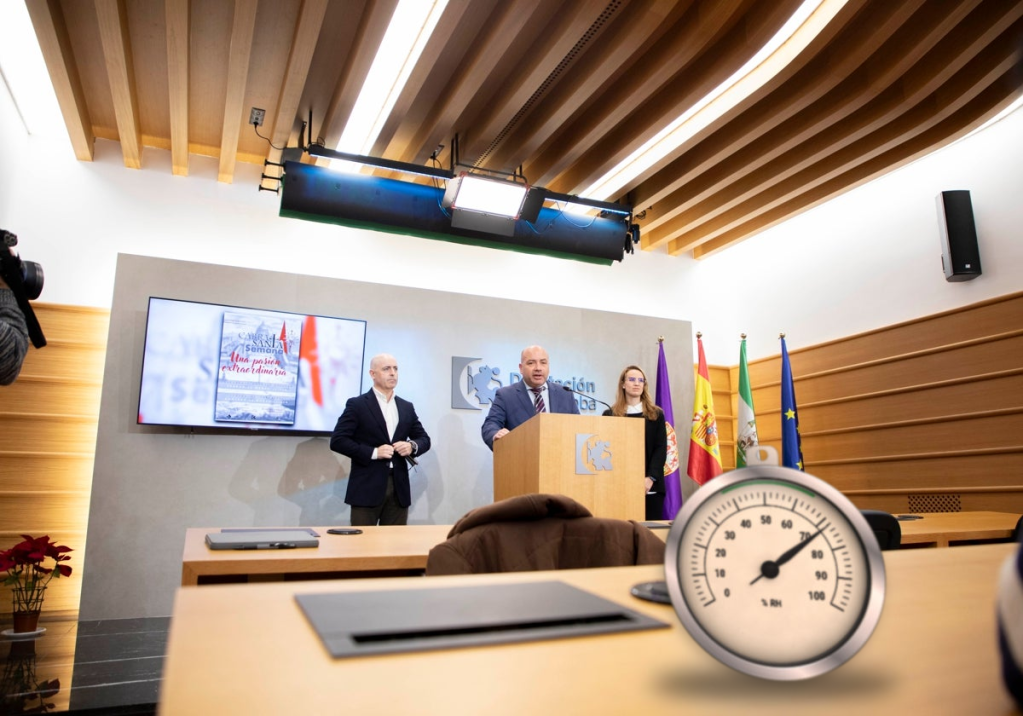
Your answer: **72** %
